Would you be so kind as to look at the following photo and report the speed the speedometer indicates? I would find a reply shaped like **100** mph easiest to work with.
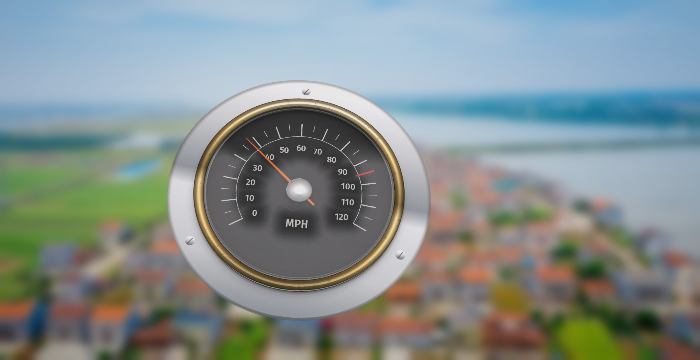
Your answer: **37.5** mph
